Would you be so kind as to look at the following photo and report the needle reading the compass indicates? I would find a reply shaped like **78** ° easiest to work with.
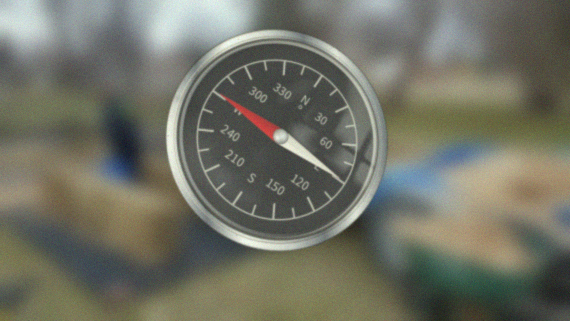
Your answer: **270** °
